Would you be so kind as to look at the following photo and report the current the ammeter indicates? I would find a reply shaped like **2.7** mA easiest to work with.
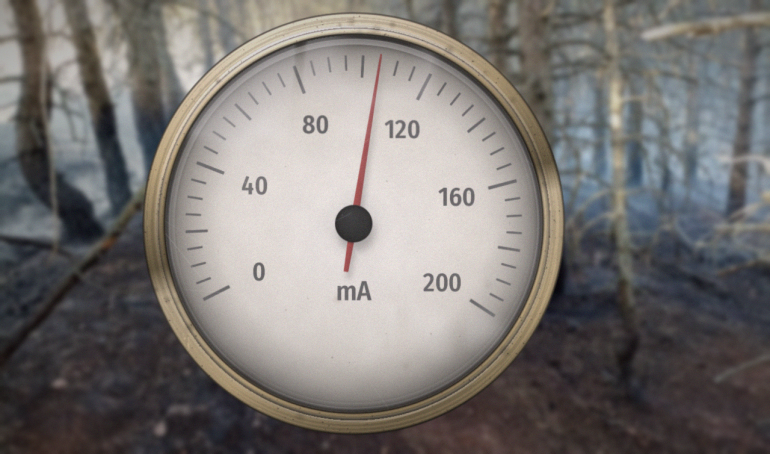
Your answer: **105** mA
